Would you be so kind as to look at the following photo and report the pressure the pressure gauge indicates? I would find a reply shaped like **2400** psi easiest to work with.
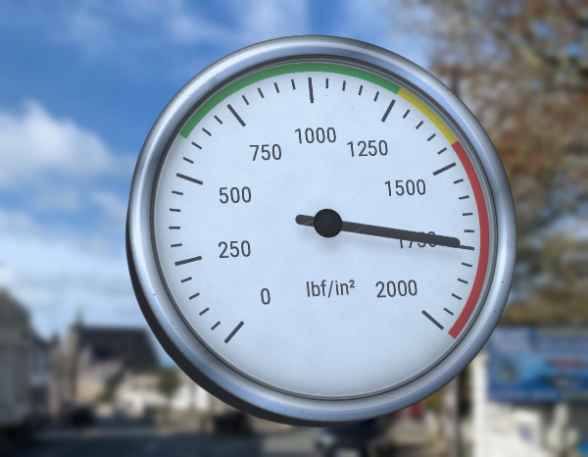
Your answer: **1750** psi
